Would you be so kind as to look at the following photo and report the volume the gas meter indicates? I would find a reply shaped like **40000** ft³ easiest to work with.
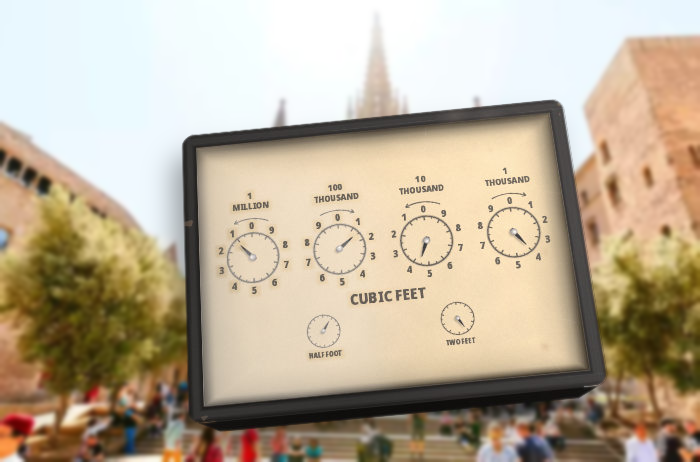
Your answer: **114400** ft³
